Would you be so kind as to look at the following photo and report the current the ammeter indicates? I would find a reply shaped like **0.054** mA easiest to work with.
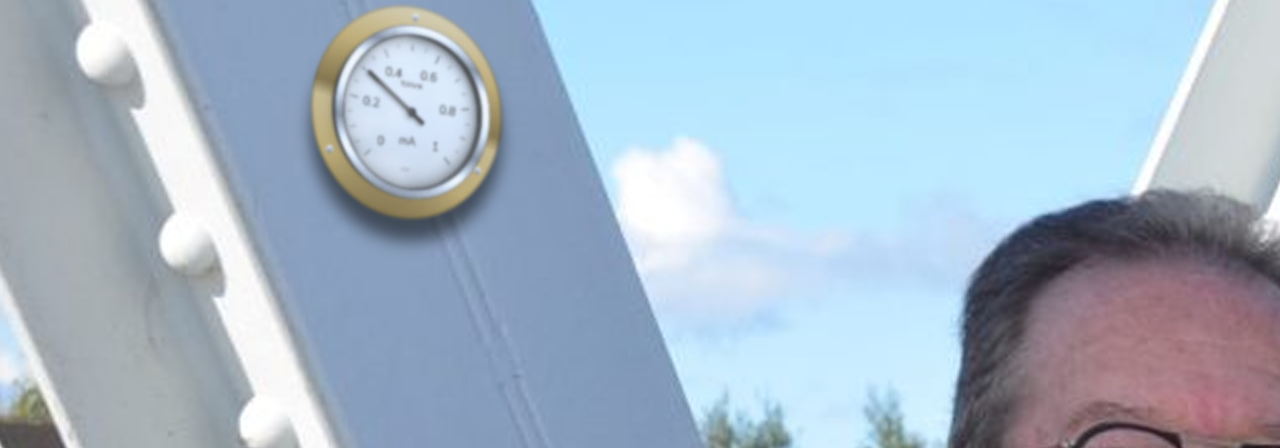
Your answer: **0.3** mA
